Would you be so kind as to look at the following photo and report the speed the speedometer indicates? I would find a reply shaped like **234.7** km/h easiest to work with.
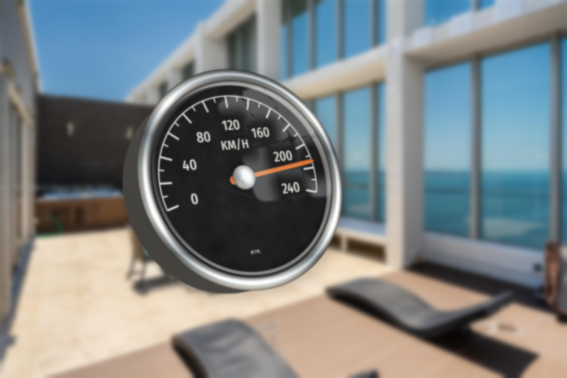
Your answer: **215** km/h
